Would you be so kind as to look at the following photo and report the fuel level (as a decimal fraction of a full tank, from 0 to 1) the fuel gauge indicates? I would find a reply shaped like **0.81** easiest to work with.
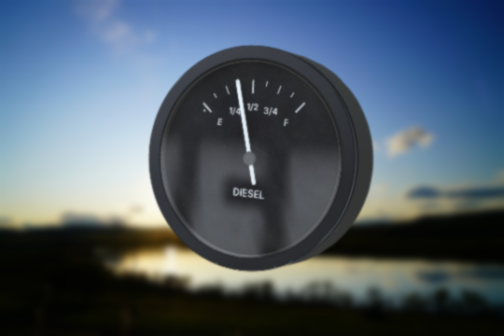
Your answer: **0.375**
